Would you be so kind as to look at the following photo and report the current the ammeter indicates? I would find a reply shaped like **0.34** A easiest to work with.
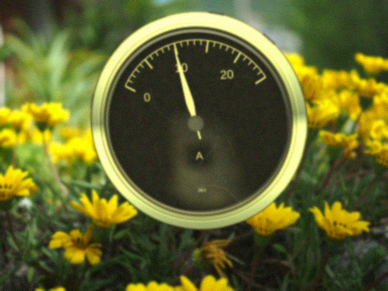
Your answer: **10** A
